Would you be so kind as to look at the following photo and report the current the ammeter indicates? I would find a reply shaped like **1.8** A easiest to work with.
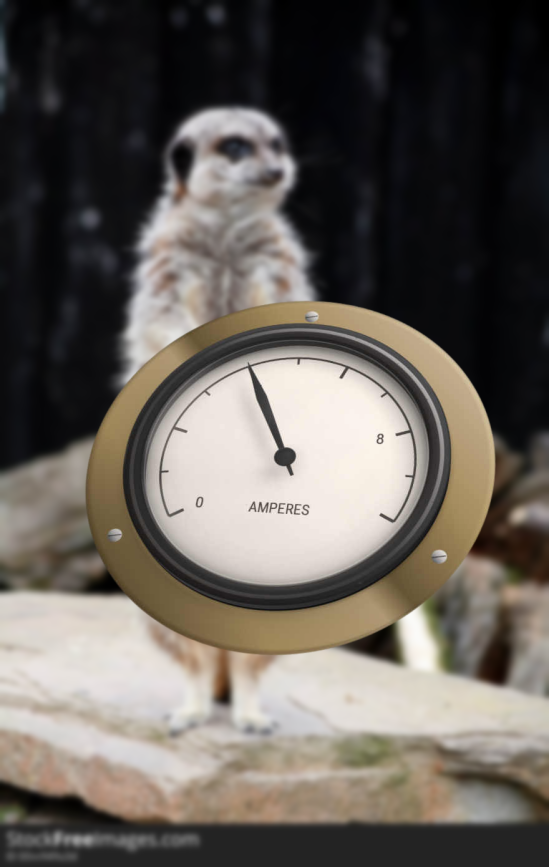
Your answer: **4** A
